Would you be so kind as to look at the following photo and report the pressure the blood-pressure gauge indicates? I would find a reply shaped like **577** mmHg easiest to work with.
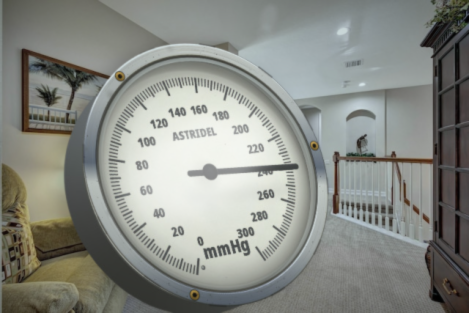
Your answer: **240** mmHg
